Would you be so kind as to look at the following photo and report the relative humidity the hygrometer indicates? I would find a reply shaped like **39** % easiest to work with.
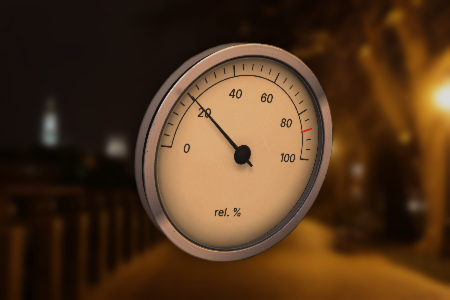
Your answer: **20** %
